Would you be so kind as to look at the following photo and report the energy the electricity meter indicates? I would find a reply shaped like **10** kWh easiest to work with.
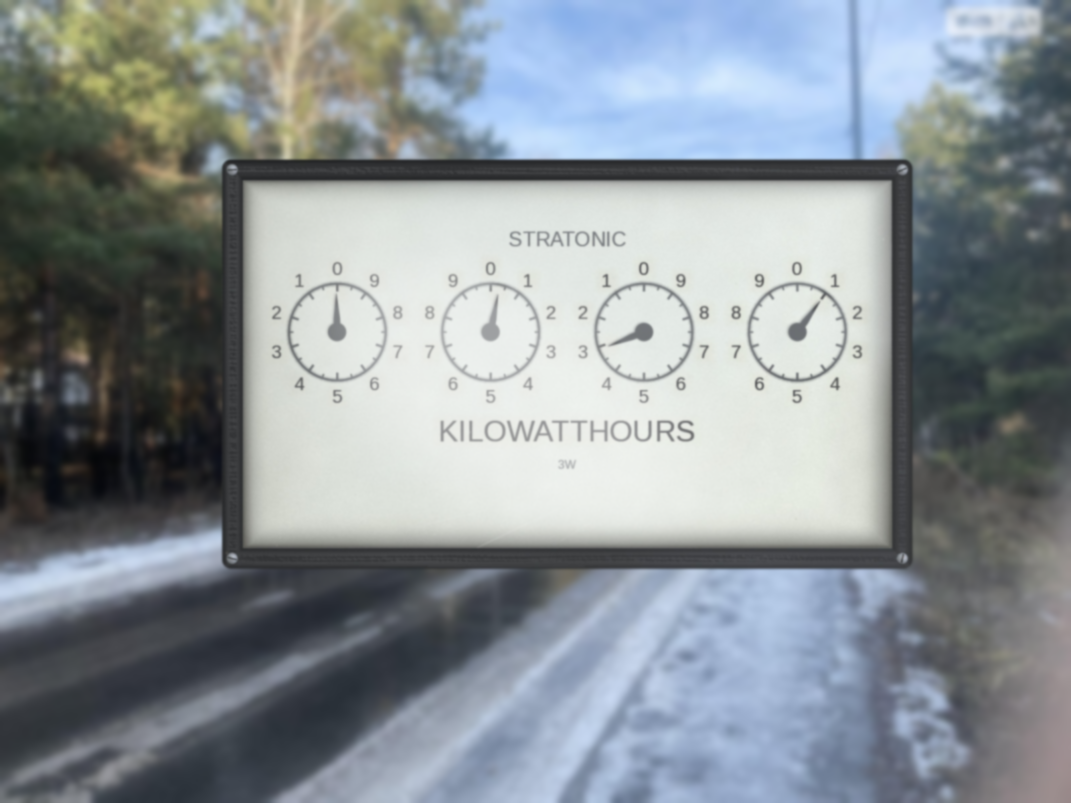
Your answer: **31** kWh
